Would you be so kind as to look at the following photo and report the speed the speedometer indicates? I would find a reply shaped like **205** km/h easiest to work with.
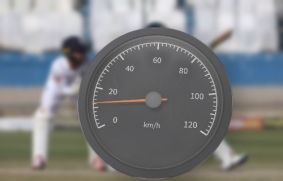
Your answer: **12** km/h
